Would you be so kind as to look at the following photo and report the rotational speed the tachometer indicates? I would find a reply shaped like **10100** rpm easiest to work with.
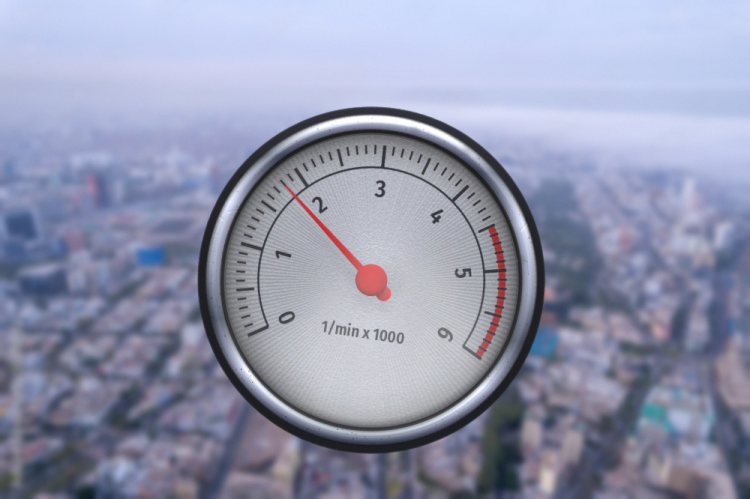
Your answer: **1800** rpm
